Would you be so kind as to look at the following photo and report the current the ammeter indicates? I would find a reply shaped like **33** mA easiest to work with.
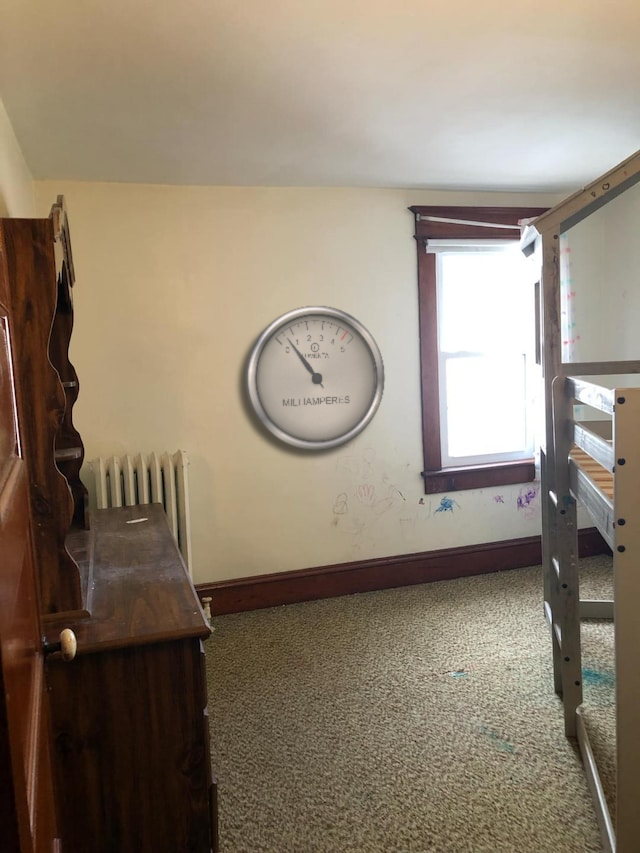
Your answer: **0.5** mA
